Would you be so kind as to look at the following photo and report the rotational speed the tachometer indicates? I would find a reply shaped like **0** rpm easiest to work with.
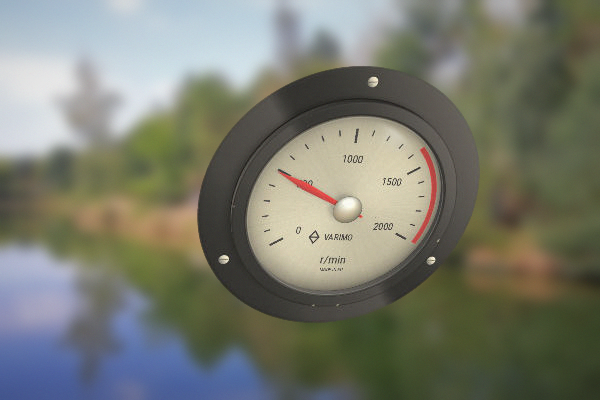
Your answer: **500** rpm
